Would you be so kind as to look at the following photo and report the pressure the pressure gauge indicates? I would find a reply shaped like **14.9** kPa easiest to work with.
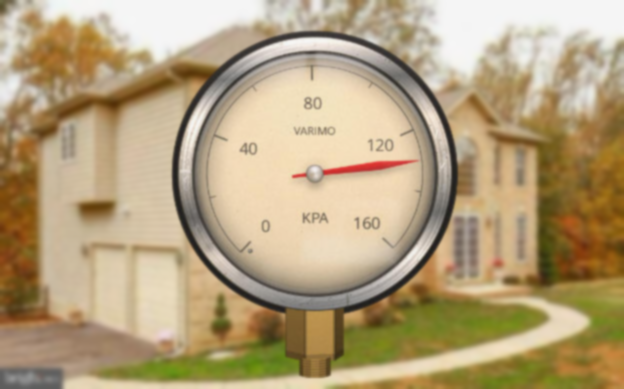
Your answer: **130** kPa
